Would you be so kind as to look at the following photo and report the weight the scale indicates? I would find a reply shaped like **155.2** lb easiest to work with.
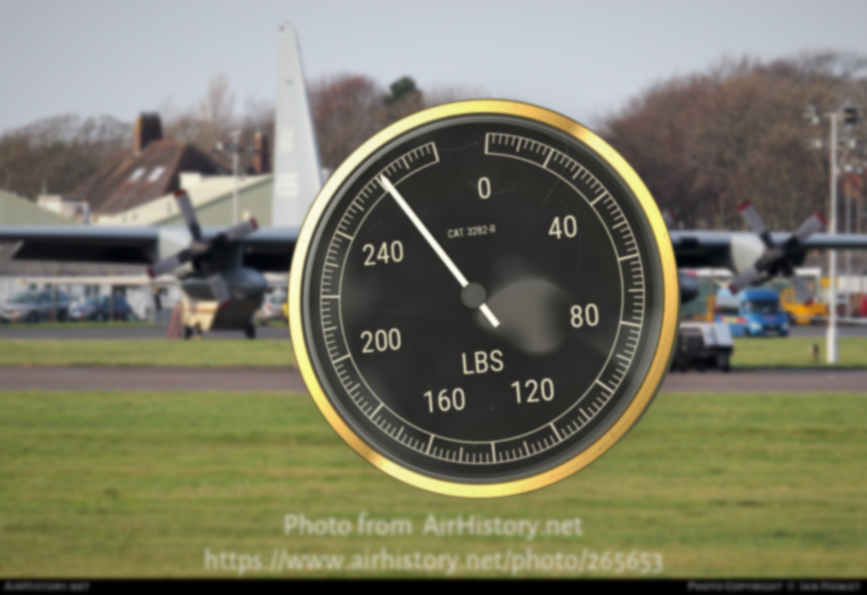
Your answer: **262** lb
